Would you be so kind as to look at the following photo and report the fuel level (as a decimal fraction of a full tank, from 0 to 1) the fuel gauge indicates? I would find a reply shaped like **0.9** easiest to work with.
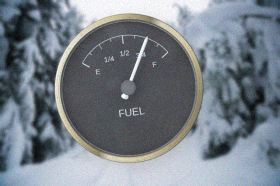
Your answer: **0.75**
